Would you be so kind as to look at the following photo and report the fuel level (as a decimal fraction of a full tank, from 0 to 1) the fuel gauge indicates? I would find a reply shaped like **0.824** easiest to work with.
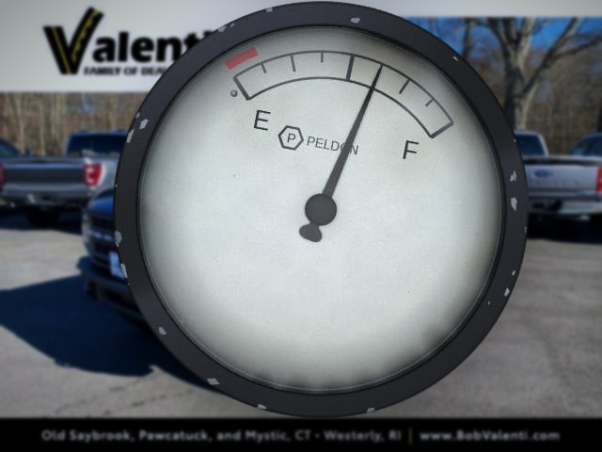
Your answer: **0.625**
